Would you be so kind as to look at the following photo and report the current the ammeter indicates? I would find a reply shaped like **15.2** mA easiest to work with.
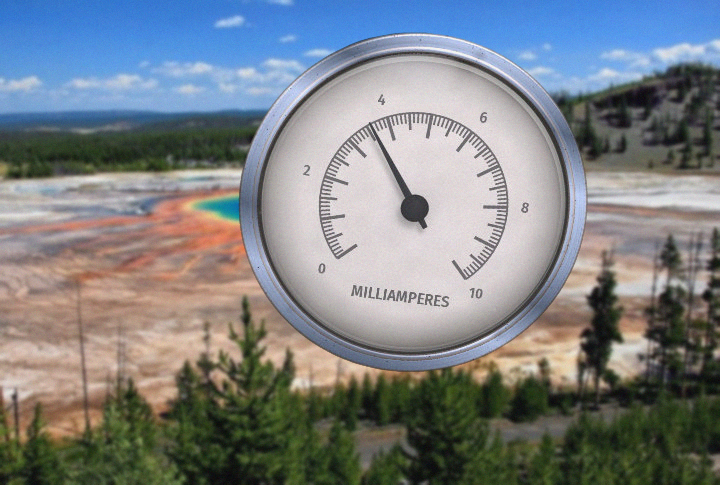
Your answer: **3.6** mA
